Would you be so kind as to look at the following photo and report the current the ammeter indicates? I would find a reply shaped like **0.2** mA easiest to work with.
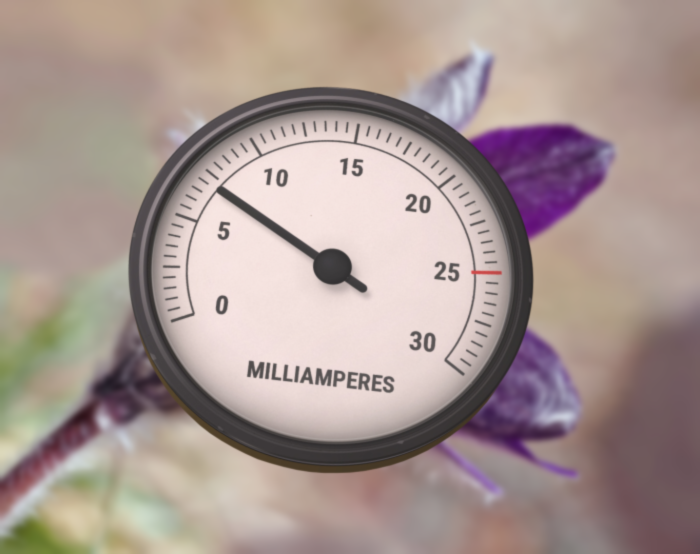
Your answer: **7** mA
